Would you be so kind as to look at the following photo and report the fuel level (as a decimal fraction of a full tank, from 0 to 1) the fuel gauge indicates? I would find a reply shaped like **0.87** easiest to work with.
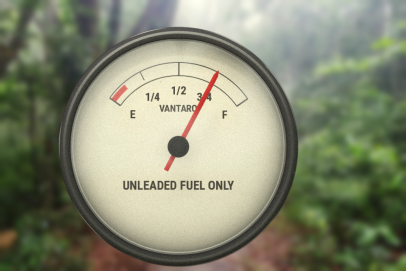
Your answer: **0.75**
